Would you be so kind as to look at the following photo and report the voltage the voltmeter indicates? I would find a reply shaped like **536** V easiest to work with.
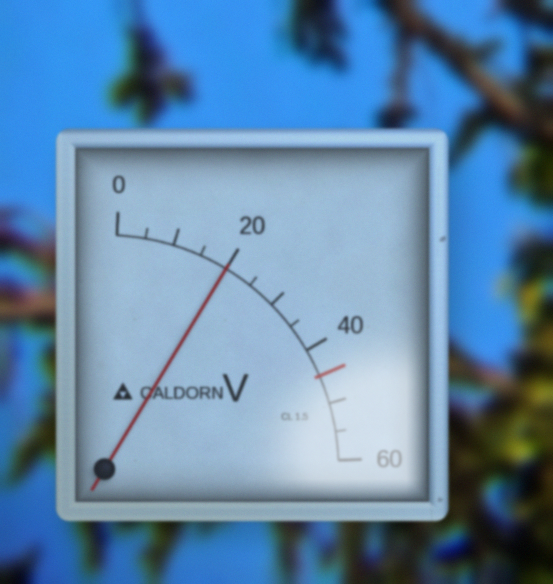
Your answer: **20** V
